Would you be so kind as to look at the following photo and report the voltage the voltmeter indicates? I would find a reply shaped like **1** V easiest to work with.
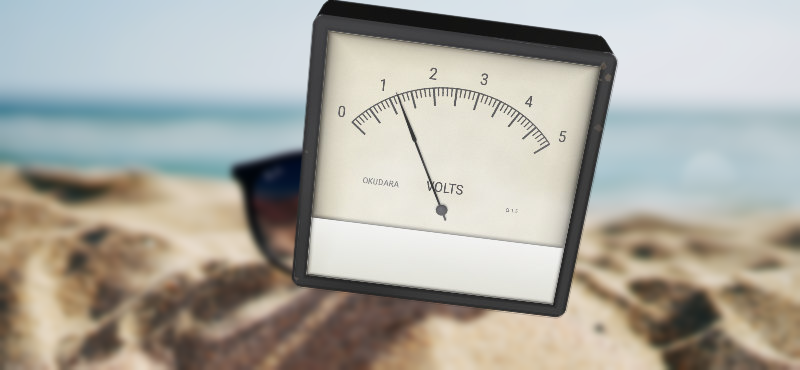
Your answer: **1.2** V
